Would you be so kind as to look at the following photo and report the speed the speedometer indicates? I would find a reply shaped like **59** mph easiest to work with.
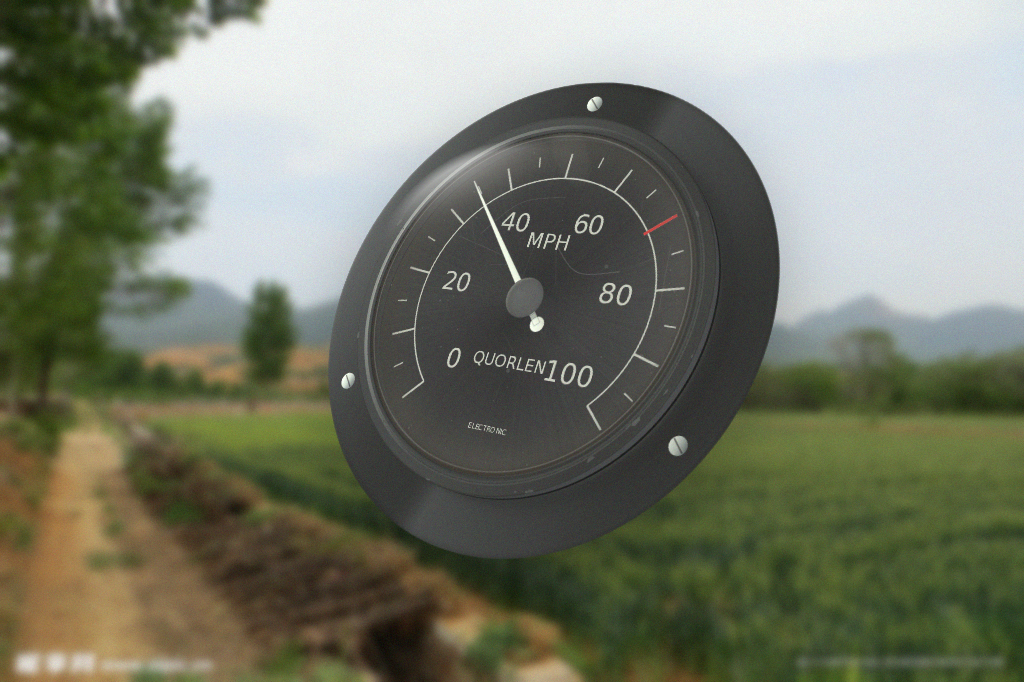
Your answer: **35** mph
